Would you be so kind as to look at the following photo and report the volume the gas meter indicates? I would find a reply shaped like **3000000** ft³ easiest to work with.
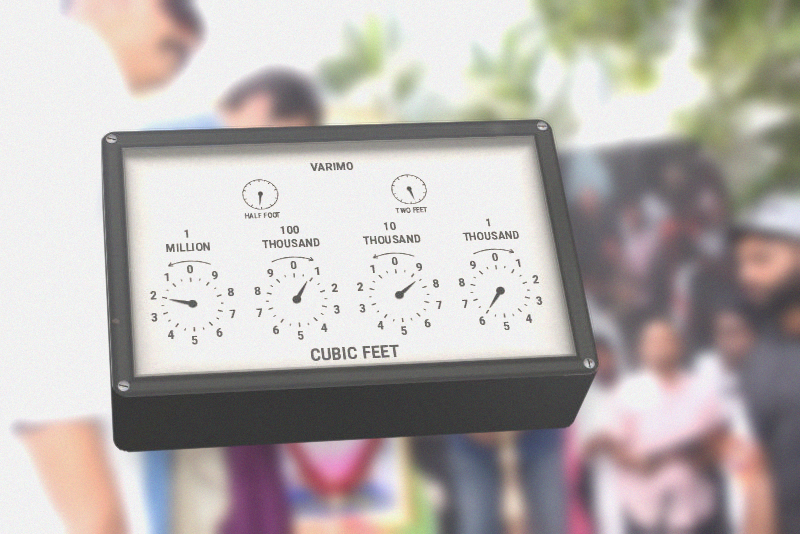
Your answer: **208600** ft³
